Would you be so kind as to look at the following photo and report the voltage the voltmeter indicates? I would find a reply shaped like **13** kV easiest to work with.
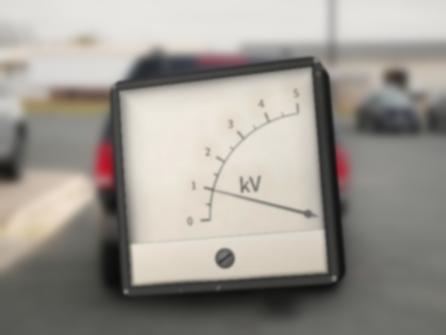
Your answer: **1** kV
